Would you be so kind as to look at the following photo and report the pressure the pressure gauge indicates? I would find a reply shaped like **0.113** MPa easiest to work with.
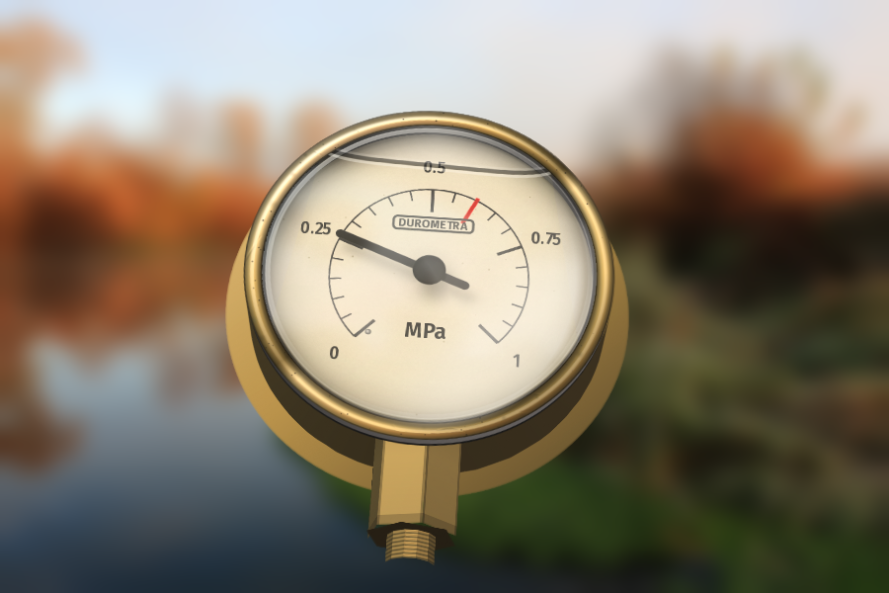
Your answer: **0.25** MPa
